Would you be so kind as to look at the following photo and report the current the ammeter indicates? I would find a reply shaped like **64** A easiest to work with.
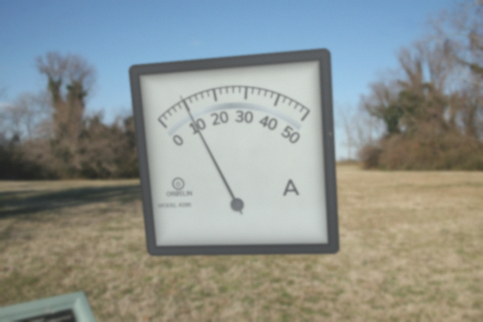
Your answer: **10** A
